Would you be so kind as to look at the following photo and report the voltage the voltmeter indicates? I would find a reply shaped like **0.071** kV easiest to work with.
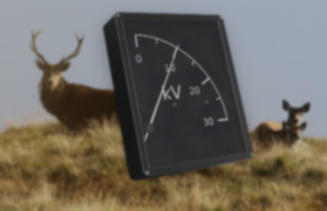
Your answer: **10** kV
